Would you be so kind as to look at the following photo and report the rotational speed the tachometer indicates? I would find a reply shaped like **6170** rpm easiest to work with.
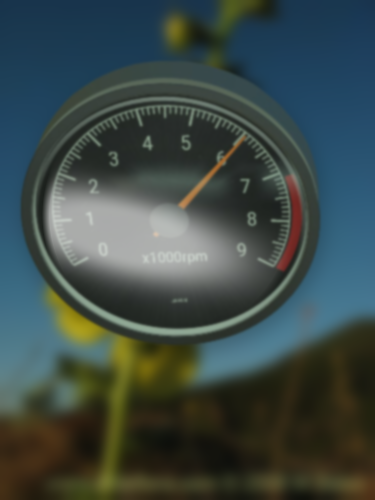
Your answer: **6000** rpm
